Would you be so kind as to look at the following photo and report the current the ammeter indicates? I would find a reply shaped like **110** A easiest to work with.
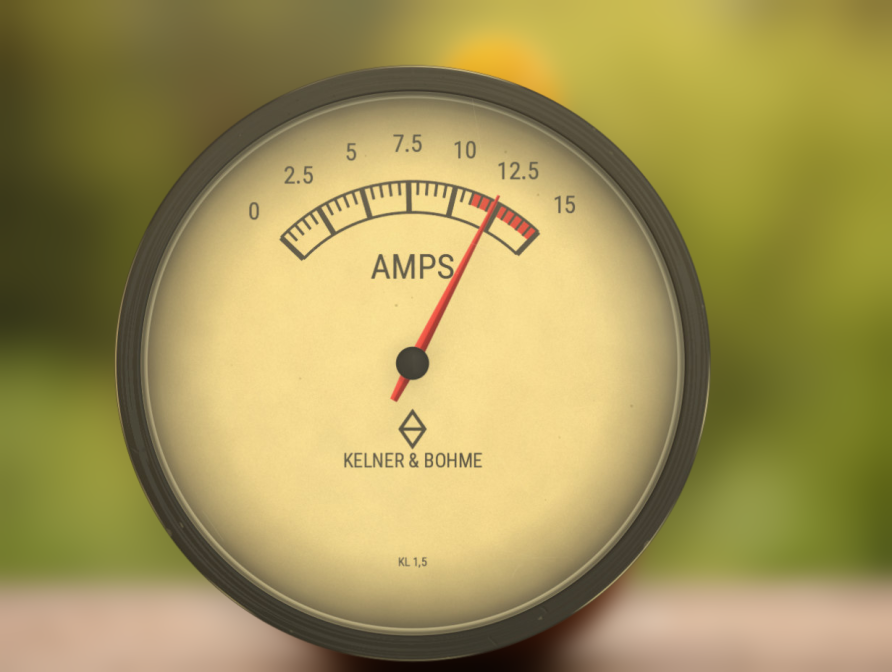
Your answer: **12.25** A
